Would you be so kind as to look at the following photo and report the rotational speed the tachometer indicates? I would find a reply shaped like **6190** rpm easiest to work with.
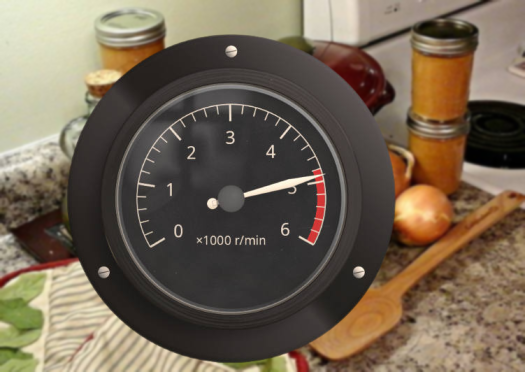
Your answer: **4900** rpm
